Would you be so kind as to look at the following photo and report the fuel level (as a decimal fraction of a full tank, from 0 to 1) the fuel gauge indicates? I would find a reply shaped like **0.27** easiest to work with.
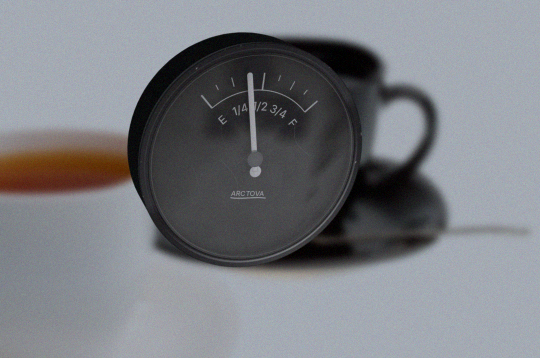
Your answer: **0.375**
